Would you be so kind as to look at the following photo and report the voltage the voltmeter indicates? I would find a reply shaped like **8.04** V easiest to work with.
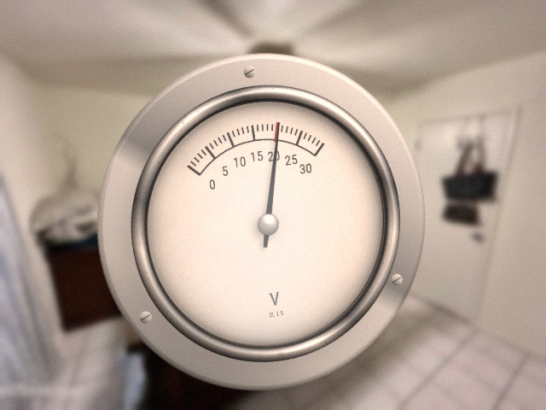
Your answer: **20** V
